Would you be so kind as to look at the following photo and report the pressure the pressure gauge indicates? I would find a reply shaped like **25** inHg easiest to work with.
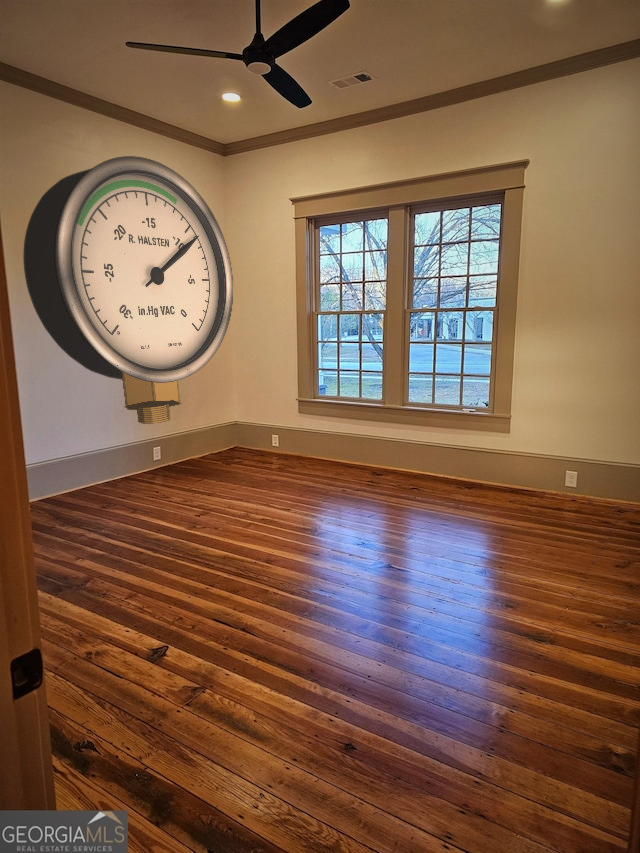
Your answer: **-9** inHg
